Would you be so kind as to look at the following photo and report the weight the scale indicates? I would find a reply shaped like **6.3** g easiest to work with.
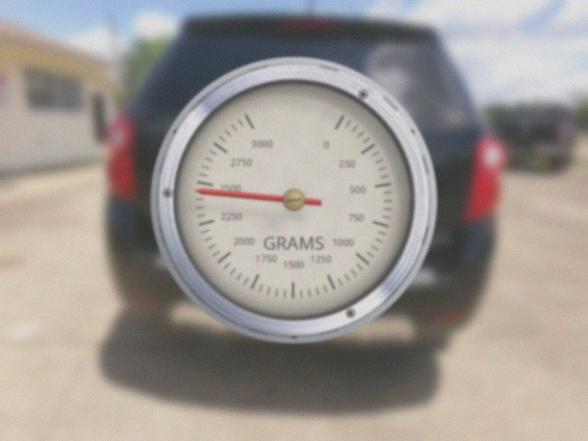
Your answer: **2450** g
